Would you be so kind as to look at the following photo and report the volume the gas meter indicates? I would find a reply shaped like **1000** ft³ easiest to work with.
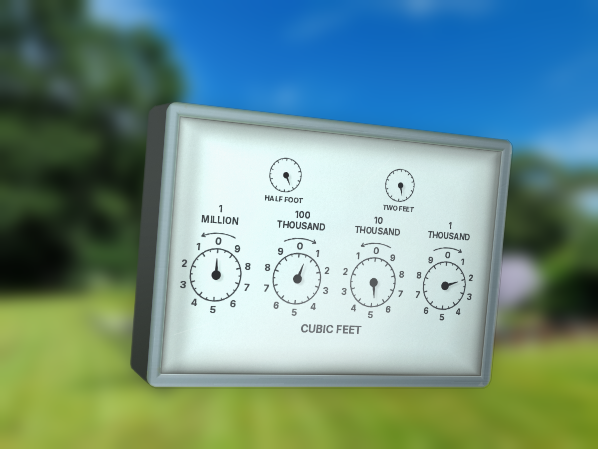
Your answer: **5200** ft³
